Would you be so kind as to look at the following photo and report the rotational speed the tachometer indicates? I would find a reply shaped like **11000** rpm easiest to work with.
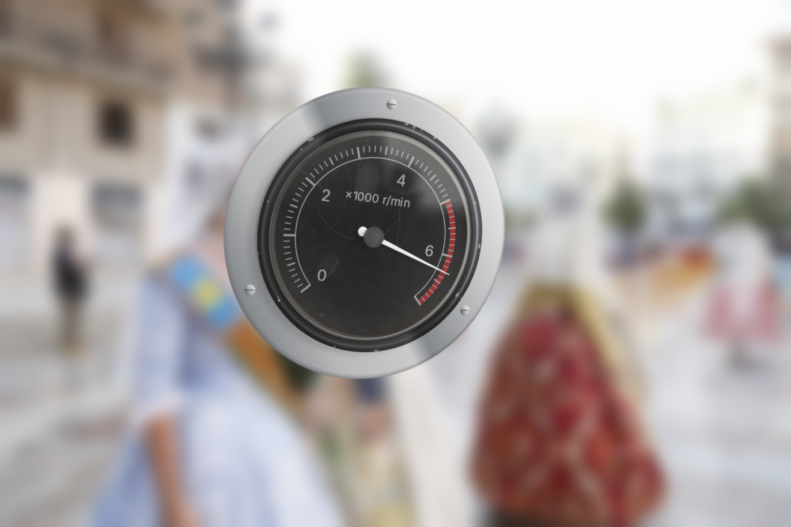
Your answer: **6300** rpm
